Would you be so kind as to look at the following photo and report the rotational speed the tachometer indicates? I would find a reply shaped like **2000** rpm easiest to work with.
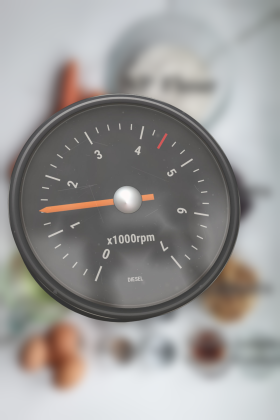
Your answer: **1400** rpm
